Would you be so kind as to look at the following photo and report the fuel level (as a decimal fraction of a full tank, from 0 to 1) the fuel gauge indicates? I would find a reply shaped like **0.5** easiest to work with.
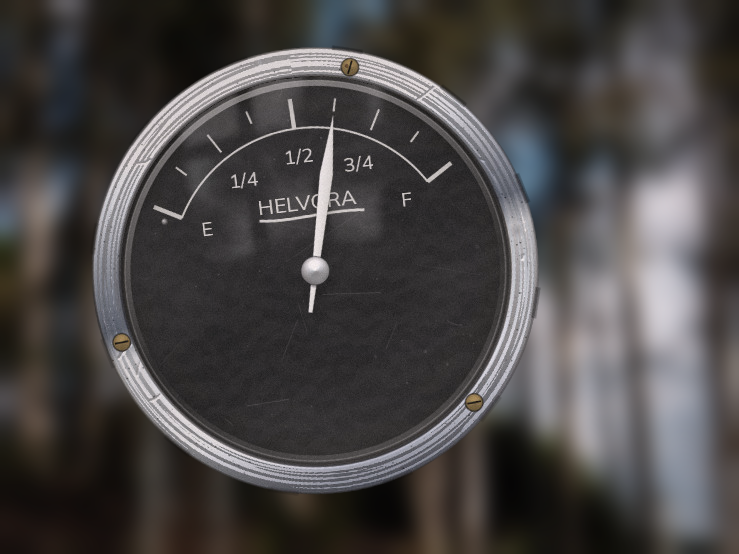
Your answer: **0.625**
